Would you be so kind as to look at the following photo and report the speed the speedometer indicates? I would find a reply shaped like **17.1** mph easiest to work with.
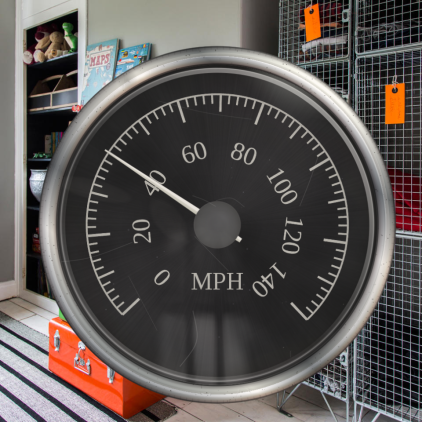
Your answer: **40** mph
